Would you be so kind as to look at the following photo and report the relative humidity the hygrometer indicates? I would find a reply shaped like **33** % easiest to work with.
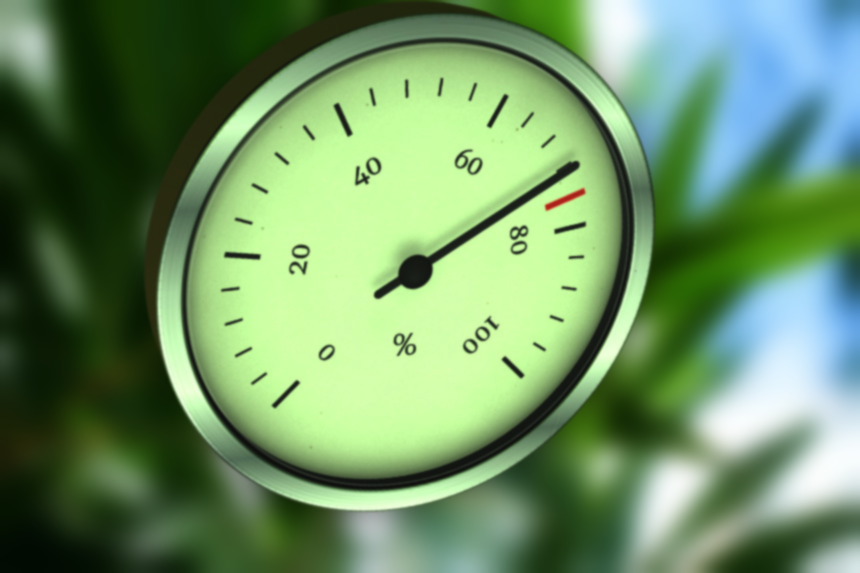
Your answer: **72** %
